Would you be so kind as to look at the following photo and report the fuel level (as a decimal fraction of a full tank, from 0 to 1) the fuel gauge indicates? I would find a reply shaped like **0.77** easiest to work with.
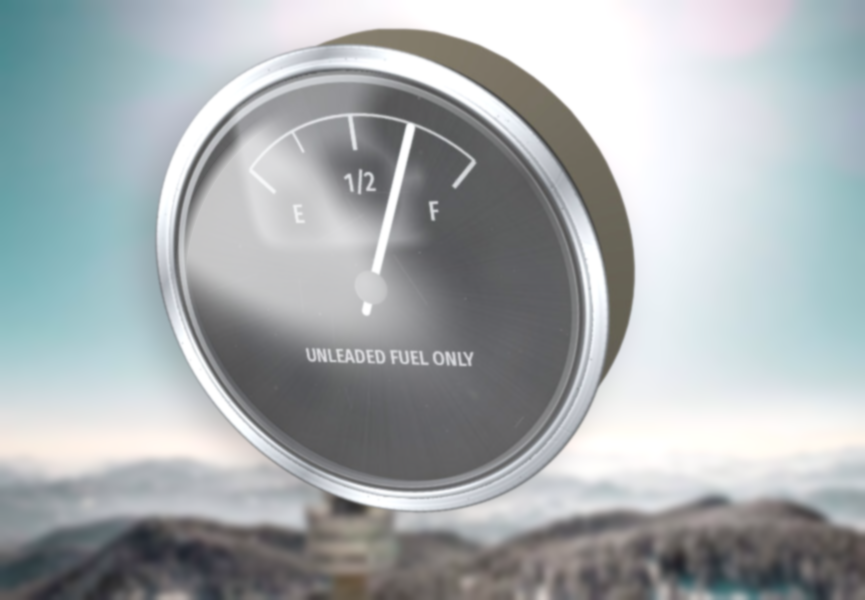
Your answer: **0.75**
